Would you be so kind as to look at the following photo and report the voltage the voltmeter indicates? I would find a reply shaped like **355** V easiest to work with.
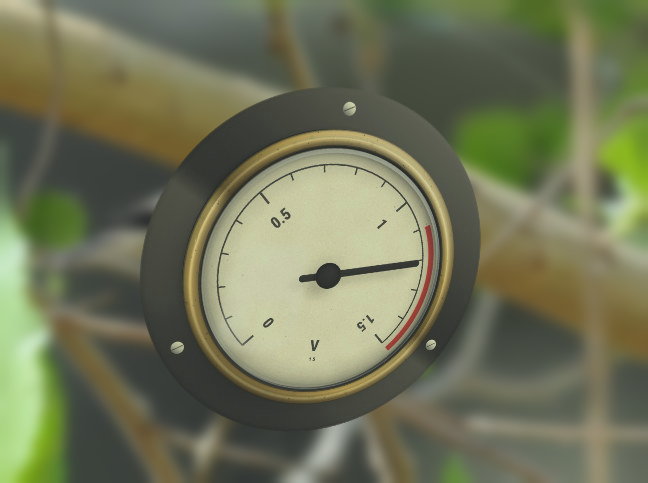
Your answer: **1.2** V
